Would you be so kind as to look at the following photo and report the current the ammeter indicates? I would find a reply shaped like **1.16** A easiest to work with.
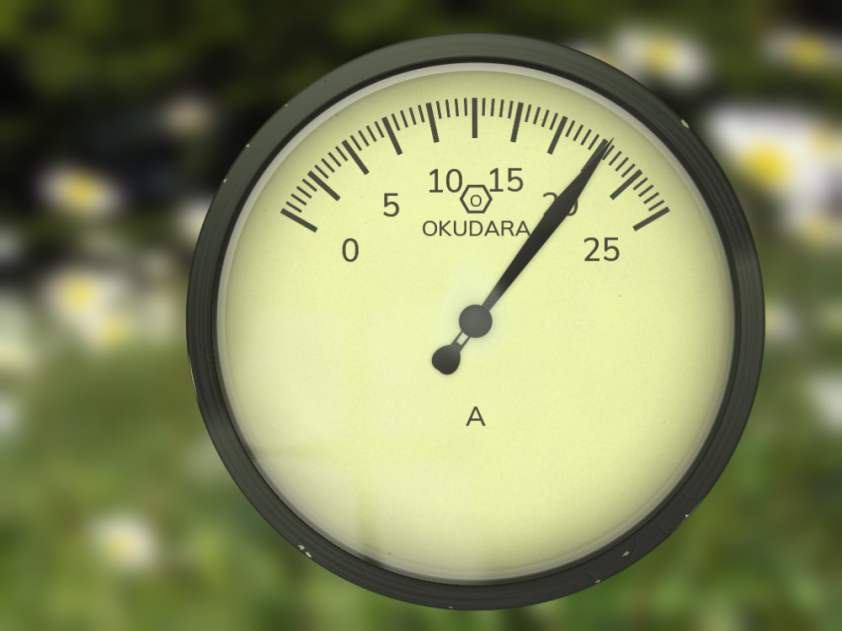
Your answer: **20.25** A
